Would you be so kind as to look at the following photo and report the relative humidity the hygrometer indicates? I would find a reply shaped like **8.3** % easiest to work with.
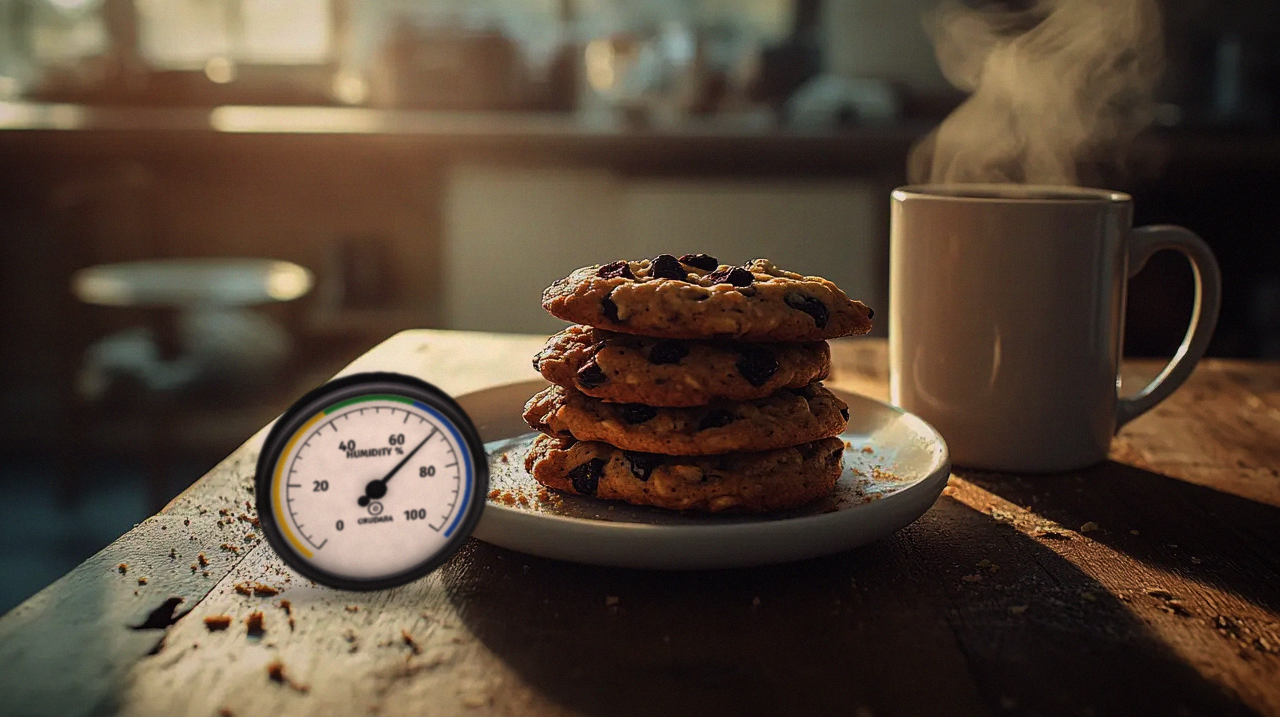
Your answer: **68** %
